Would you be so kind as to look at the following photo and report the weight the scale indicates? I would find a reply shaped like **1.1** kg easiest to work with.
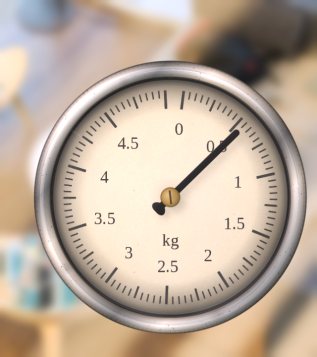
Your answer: **0.55** kg
